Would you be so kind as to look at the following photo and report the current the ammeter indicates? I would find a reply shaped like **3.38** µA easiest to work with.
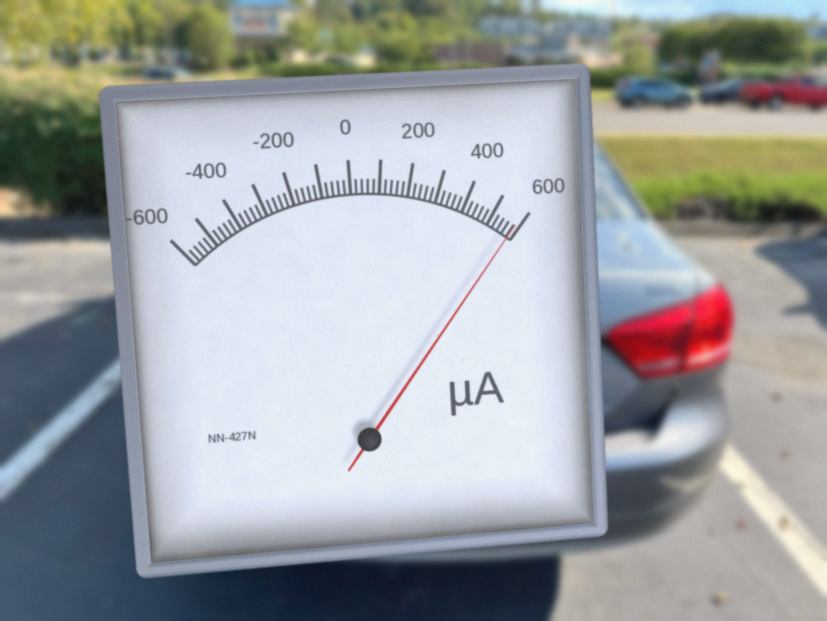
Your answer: **580** µA
